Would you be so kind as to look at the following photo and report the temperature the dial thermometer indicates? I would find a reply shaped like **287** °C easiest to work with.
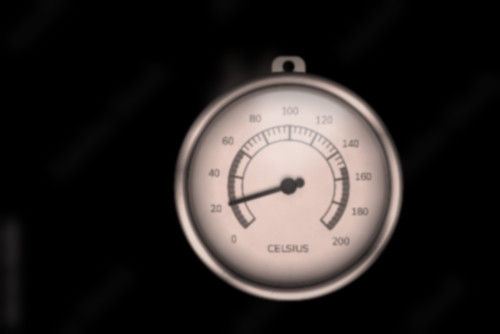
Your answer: **20** °C
